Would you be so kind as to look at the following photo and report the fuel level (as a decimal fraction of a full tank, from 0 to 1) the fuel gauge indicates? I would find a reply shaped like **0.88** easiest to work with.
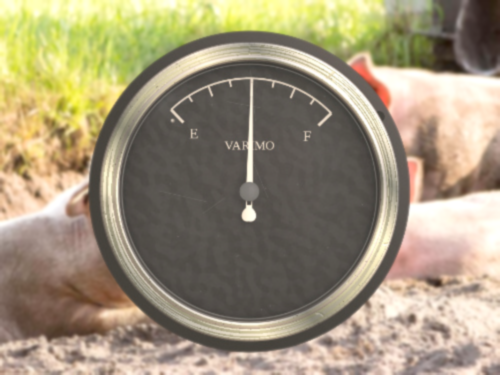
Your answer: **0.5**
